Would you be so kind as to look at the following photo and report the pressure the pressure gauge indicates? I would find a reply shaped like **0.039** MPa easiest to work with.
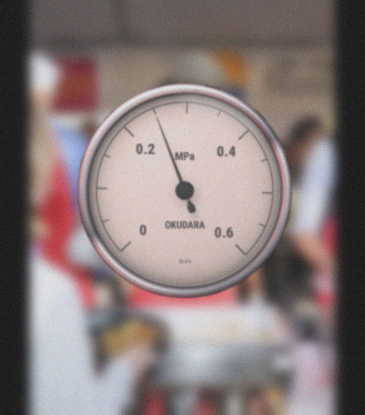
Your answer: **0.25** MPa
